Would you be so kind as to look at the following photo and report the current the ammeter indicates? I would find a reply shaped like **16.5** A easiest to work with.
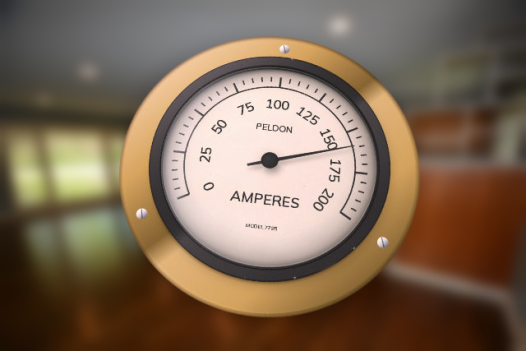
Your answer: **160** A
